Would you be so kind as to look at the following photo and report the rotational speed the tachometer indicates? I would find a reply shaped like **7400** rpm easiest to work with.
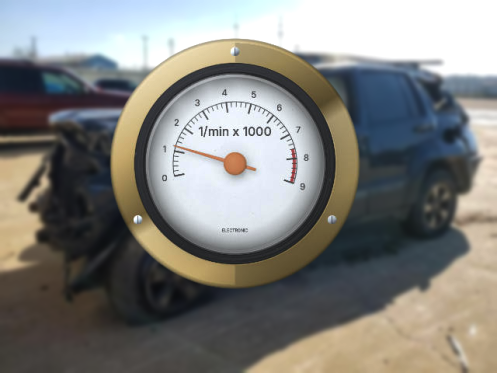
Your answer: **1200** rpm
